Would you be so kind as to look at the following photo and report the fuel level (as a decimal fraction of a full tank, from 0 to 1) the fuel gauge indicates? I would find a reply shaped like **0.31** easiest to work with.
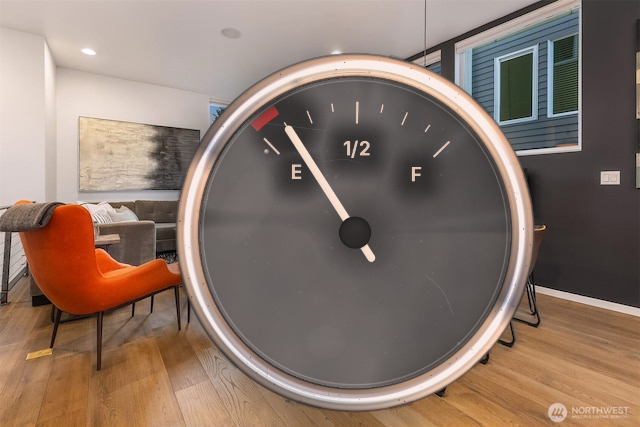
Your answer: **0.125**
